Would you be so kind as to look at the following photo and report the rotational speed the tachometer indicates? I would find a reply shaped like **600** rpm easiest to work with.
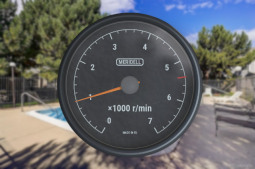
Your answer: **1000** rpm
